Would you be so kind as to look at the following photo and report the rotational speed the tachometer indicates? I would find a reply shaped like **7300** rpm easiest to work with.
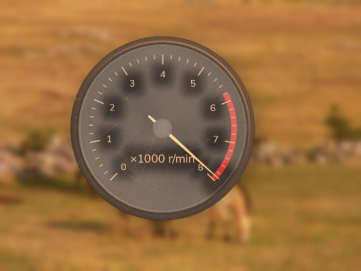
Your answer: **7900** rpm
